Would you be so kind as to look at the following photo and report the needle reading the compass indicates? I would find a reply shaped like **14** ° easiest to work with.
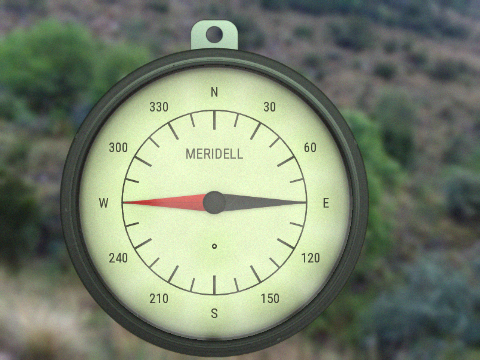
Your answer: **270** °
